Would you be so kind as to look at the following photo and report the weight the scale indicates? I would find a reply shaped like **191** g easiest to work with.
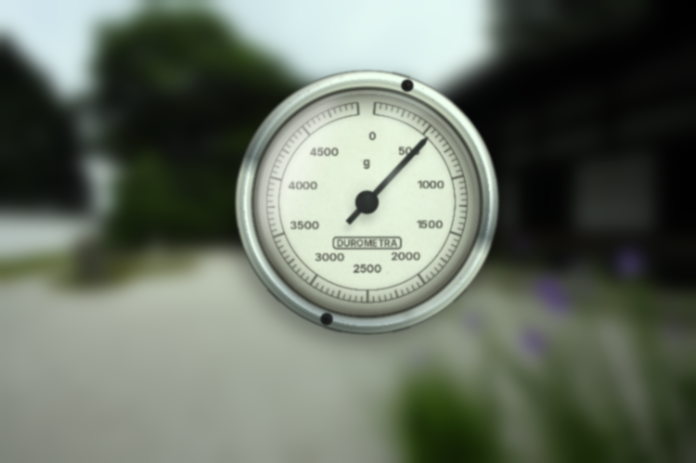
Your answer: **550** g
